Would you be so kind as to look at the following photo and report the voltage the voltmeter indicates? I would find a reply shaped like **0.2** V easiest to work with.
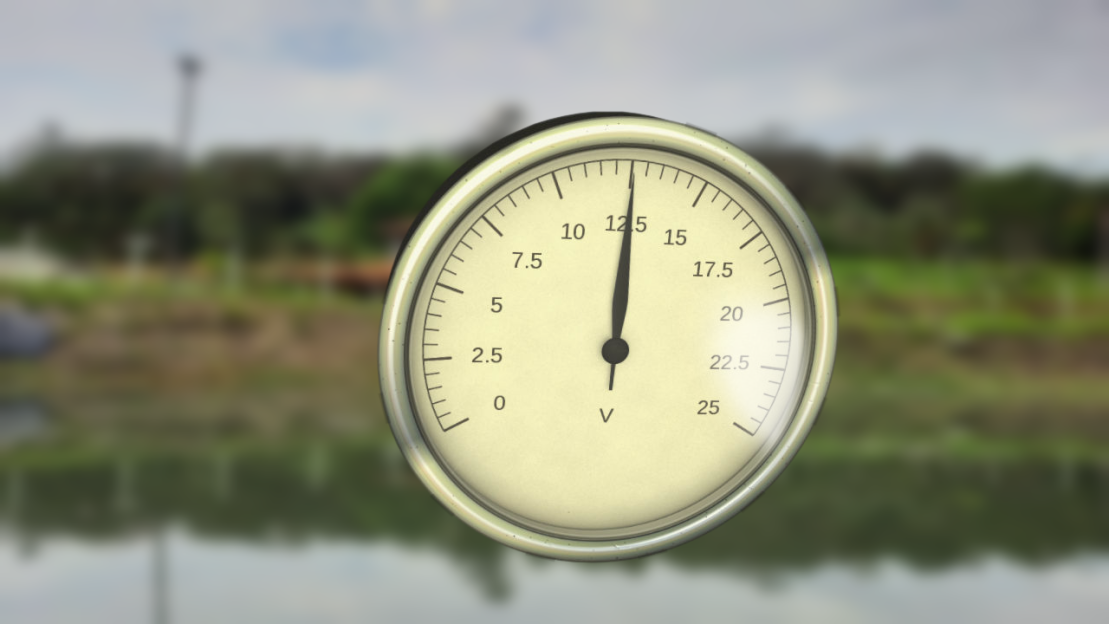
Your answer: **12.5** V
